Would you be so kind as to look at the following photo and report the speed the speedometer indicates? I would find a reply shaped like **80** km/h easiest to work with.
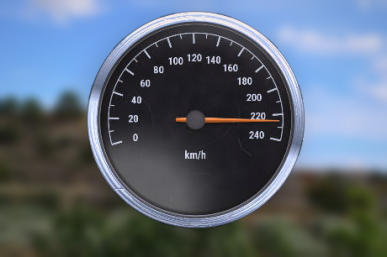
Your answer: **225** km/h
